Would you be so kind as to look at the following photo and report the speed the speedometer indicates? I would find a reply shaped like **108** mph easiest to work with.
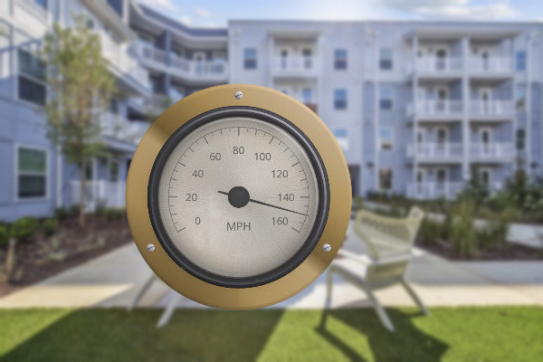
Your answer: **150** mph
